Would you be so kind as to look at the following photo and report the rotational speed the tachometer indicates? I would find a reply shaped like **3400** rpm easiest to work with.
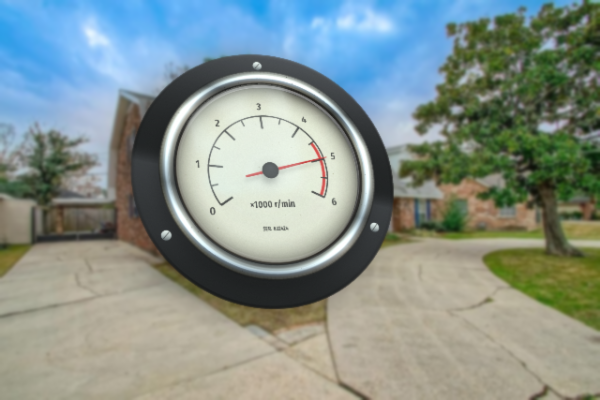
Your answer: **5000** rpm
